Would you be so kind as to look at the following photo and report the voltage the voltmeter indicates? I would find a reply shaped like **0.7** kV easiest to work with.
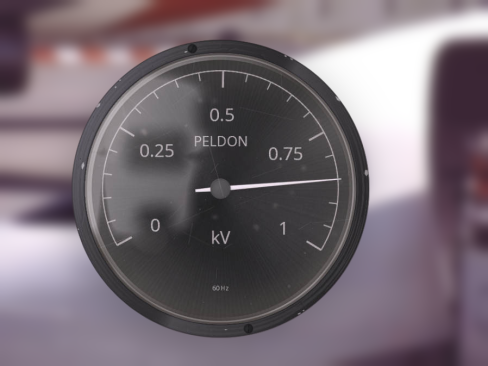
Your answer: **0.85** kV
